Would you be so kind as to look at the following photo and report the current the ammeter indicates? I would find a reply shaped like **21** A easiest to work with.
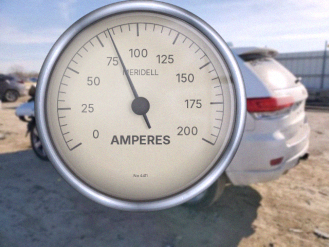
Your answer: **82.5** A
